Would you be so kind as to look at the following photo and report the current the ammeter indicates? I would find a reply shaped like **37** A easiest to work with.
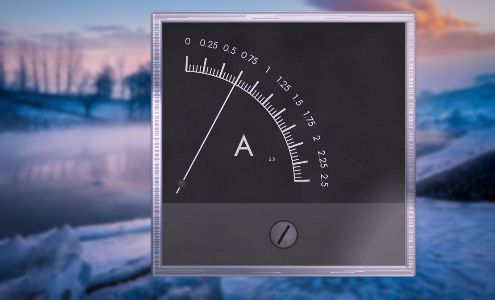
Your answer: **0.75** A
